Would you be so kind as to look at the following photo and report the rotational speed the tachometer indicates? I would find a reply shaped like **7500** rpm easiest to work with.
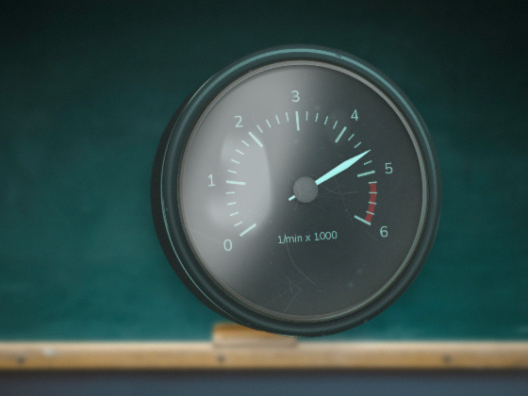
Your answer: **4600** rpm
